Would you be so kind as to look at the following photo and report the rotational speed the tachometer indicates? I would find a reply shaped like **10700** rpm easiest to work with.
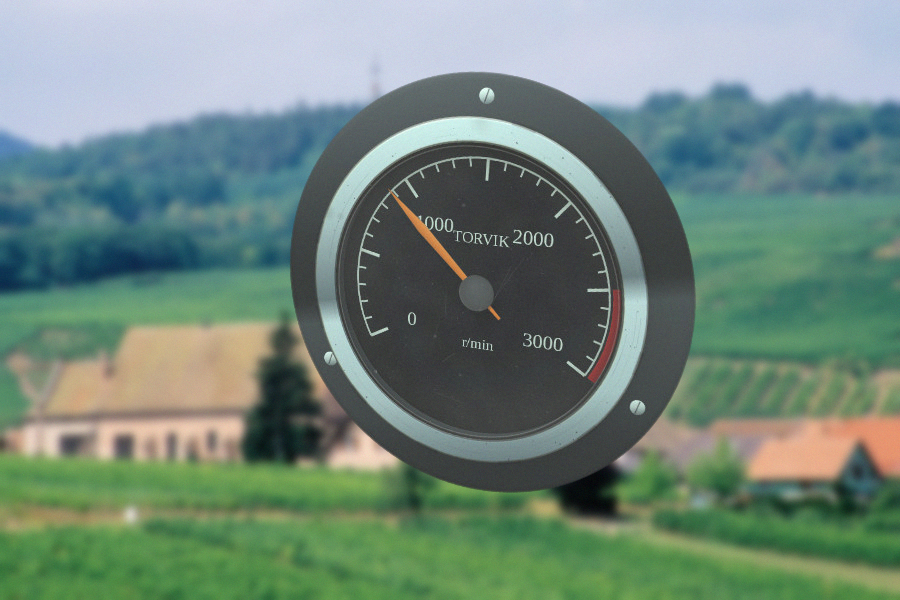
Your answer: **900** rpm
